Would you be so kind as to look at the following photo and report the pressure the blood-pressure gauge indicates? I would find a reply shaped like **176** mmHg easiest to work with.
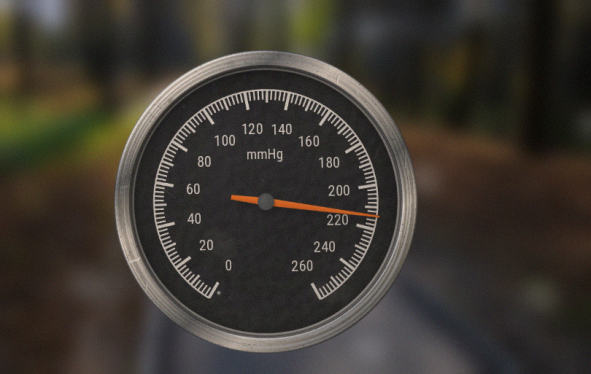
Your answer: **214** mmHg
